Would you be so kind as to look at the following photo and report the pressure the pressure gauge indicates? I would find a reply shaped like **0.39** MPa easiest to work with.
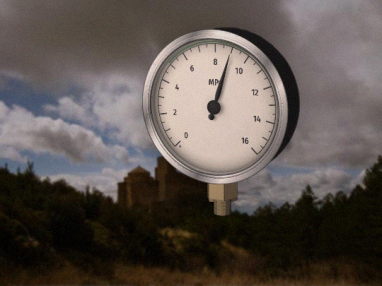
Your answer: **9** MPa
